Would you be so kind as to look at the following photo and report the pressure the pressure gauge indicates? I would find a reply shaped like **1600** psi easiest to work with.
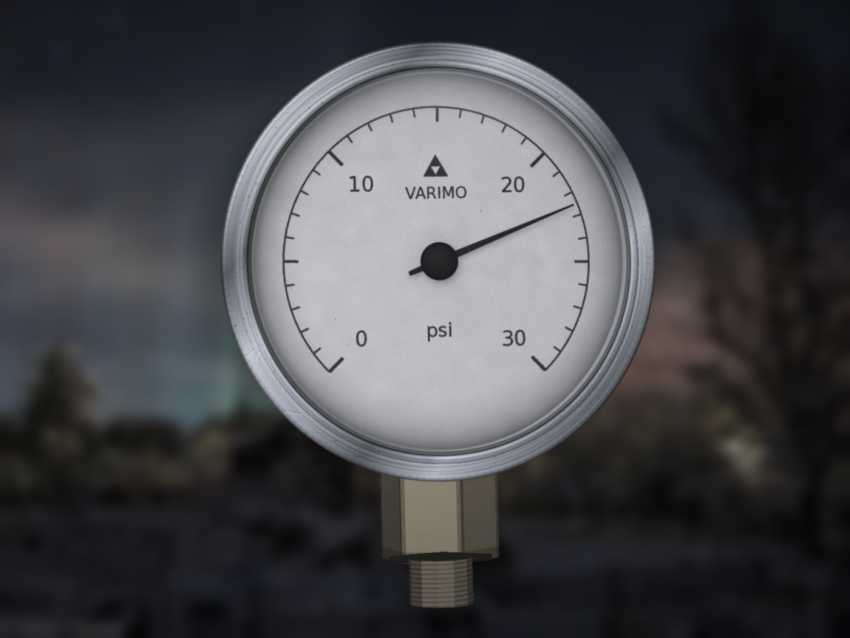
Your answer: **22.5** psi
